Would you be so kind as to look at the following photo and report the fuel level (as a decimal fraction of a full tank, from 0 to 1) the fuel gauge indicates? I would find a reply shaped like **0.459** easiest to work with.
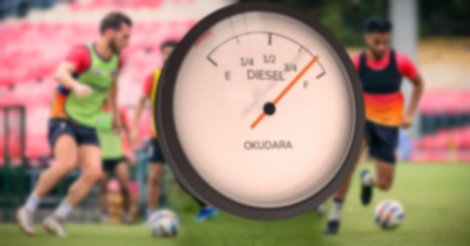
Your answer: **0.875**
